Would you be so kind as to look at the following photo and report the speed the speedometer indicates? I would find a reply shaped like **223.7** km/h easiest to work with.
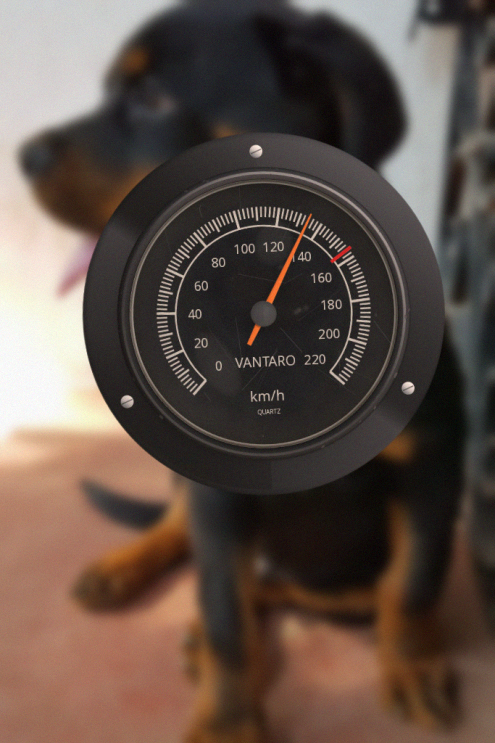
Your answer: **134** km/h
